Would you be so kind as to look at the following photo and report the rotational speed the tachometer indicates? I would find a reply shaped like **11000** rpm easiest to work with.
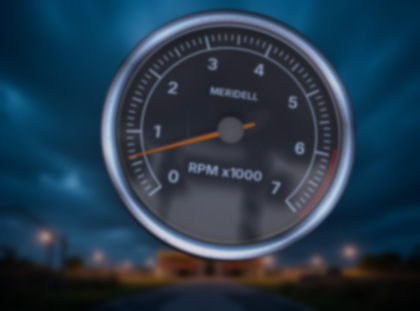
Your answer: **600** rpm
